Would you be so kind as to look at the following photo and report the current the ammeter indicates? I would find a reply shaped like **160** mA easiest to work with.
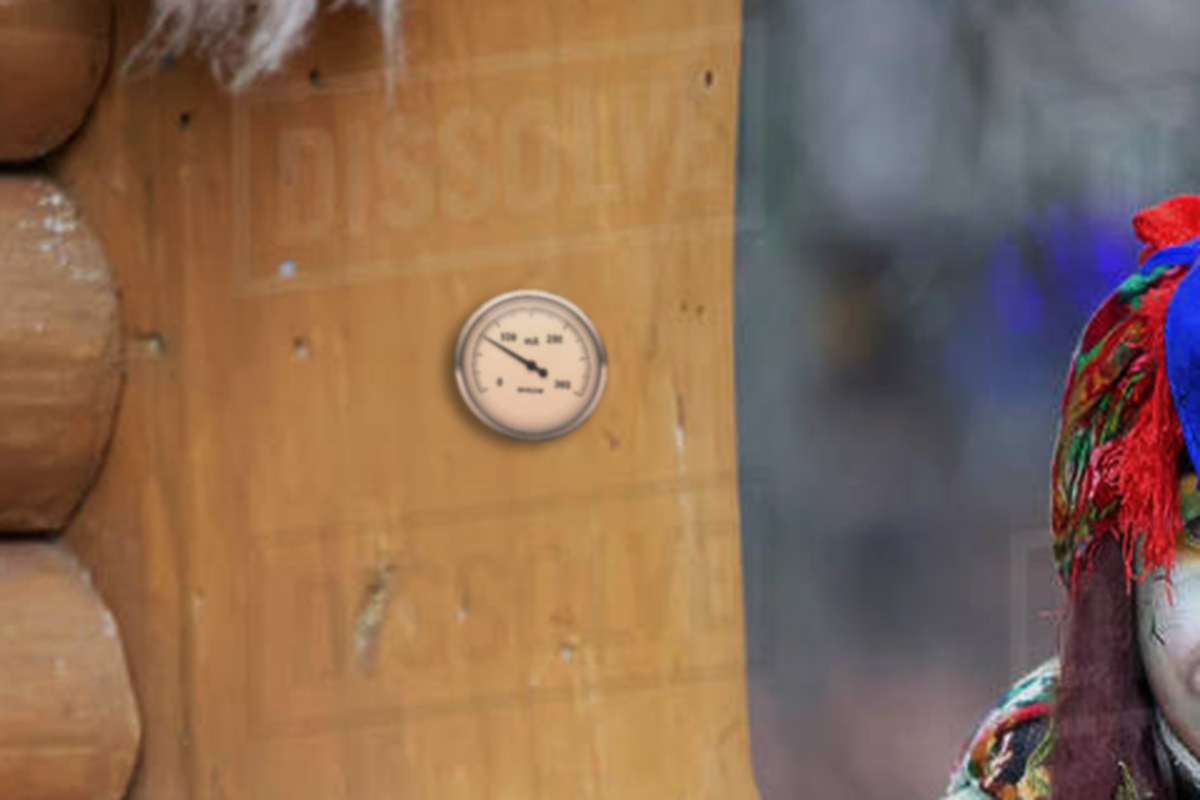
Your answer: **75** mA
